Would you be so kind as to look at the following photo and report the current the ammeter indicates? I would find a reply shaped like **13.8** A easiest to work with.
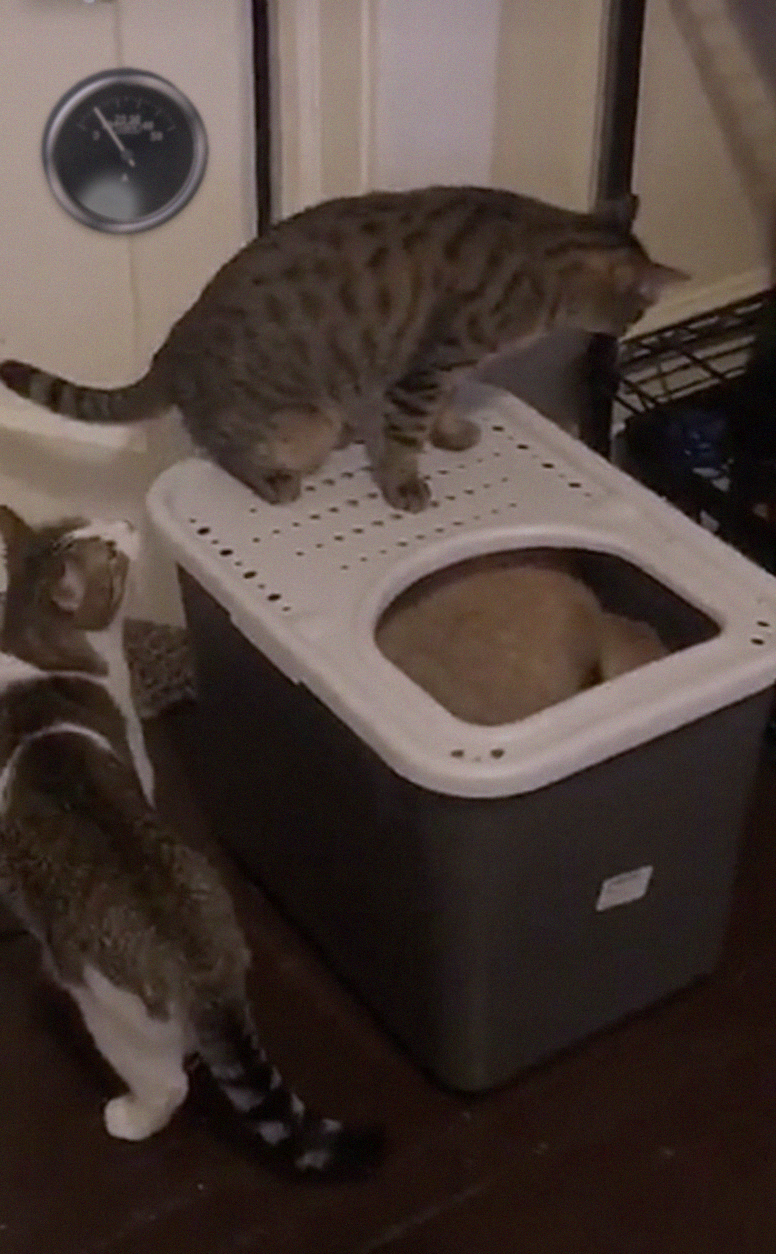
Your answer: **10** A
